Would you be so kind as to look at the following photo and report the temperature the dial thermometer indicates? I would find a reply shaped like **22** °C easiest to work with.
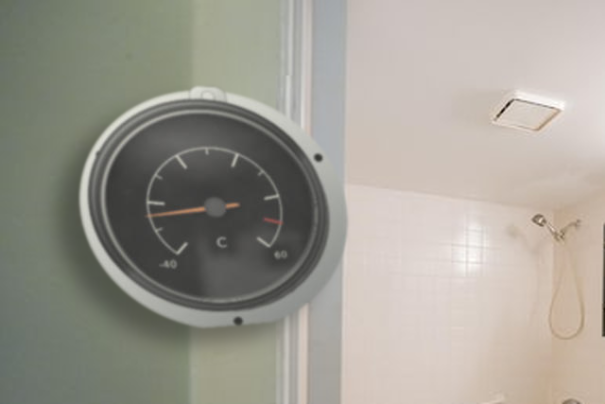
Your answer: **-25** °C
